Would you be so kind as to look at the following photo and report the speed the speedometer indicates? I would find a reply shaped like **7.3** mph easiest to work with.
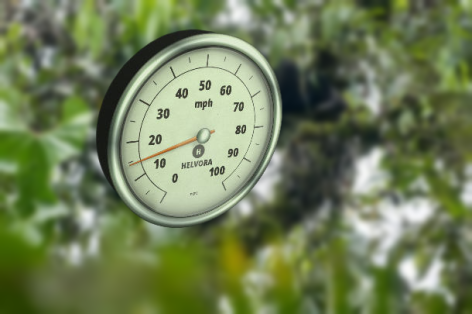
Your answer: **15** mph
